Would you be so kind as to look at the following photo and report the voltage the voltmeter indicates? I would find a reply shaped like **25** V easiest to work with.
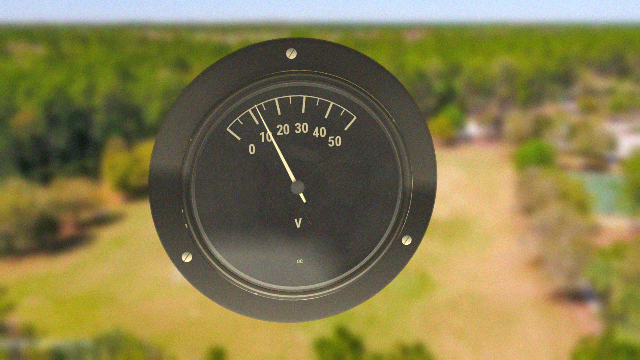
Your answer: **12.5** V
